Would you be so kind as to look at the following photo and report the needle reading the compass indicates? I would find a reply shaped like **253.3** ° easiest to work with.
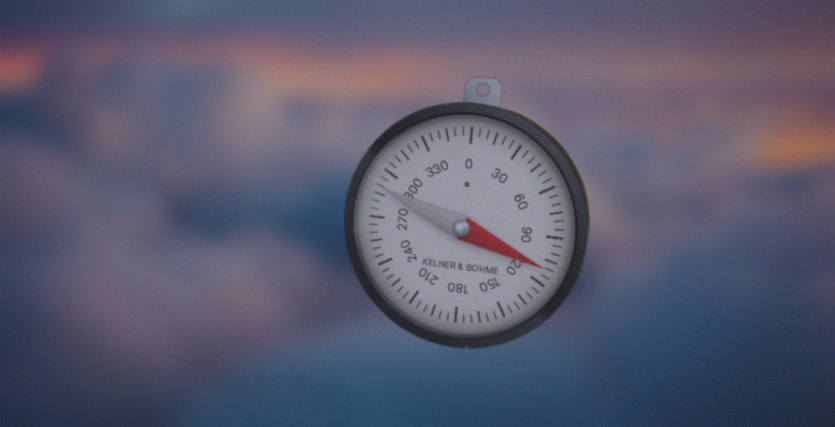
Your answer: **110** °
